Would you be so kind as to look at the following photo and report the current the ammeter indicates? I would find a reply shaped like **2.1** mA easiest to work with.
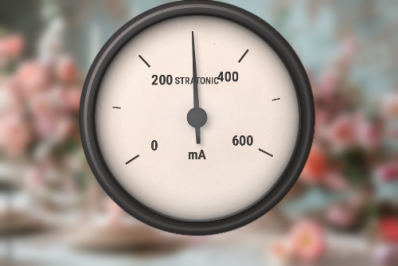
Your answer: **300** mA
